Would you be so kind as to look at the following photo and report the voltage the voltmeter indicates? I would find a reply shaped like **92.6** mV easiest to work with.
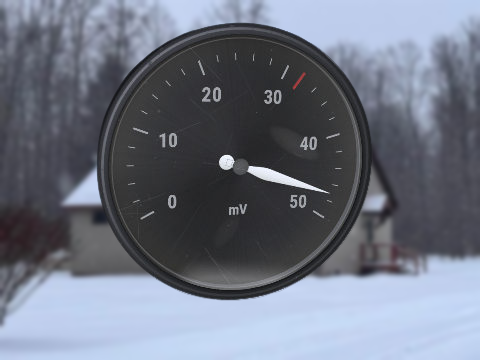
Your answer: **47** mV
